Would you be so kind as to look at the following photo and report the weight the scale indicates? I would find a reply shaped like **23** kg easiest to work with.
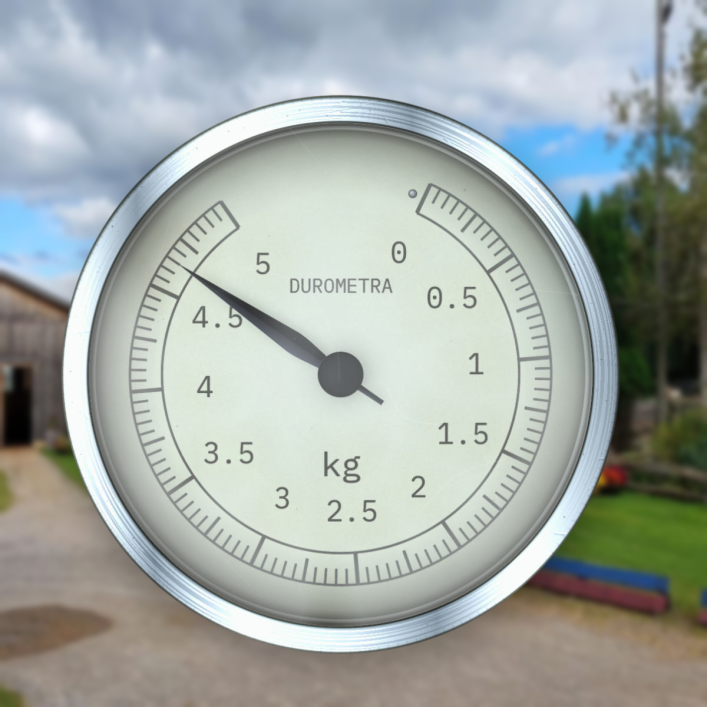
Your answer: **4.65** kg
